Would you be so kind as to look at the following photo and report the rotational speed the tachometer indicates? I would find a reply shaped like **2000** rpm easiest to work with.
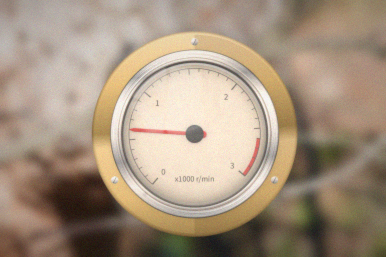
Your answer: **600** rpm
